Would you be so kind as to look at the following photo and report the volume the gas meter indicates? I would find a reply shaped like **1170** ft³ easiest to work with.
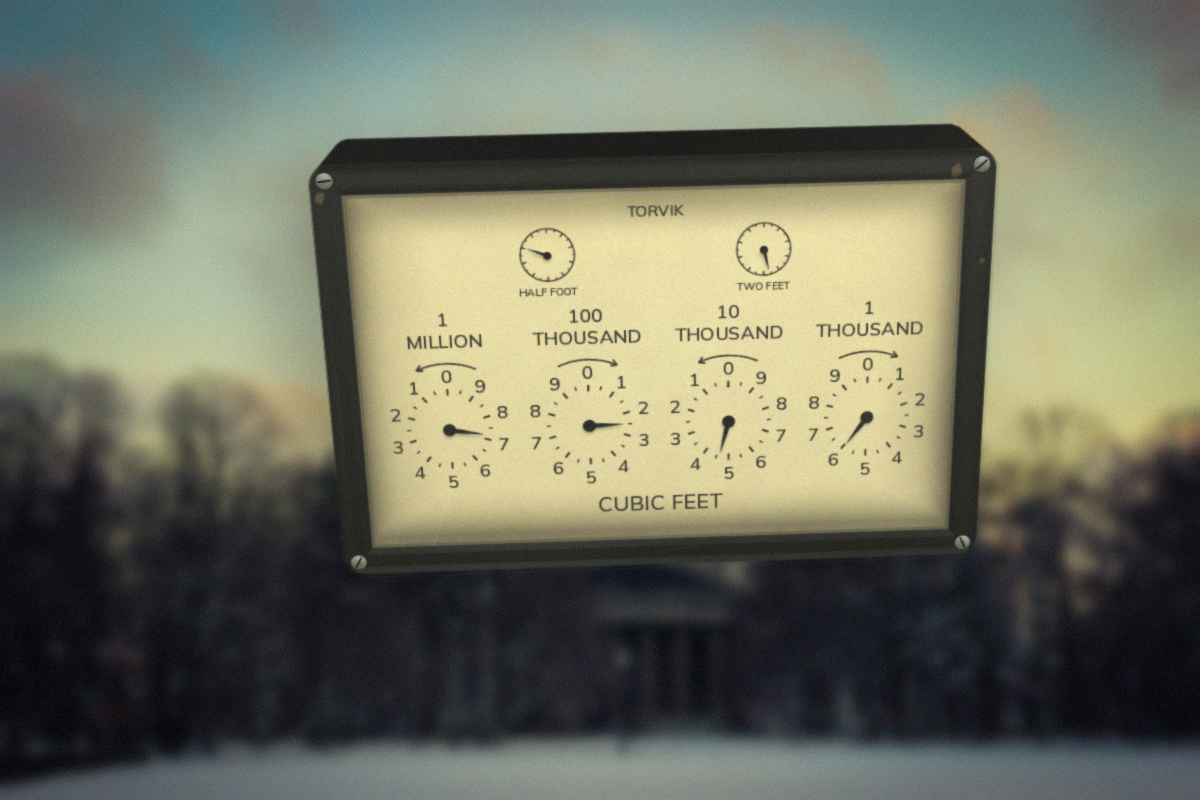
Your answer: **724600** ft³
